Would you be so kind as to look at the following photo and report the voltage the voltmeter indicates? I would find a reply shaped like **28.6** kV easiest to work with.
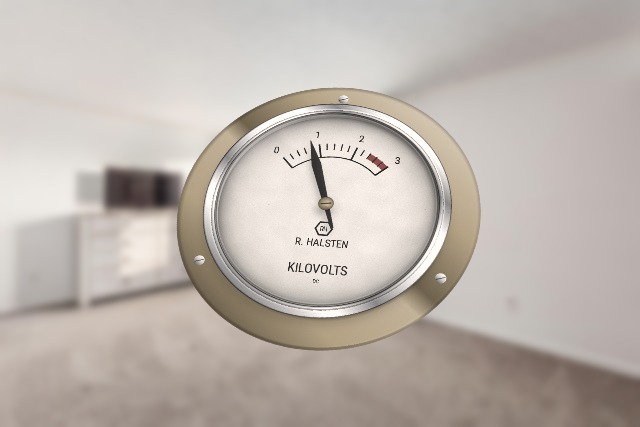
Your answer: **0.8** kV
